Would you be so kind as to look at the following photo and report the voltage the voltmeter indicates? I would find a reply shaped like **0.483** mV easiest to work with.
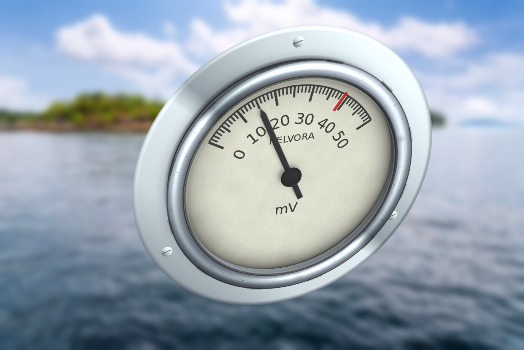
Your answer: **15** mV
